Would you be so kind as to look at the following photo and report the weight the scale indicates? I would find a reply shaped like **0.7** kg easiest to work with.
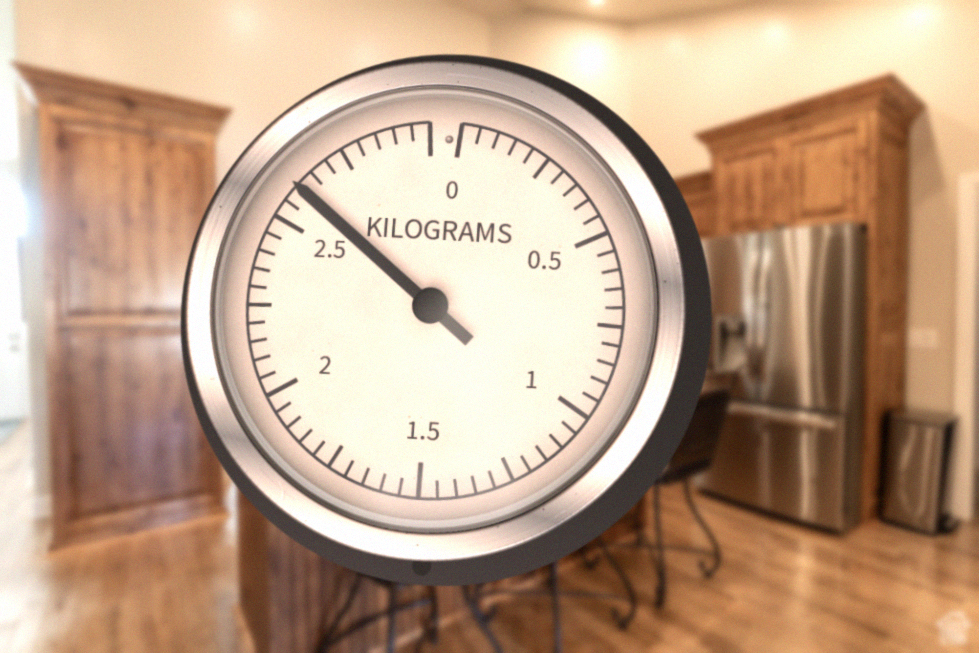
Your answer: **2.6** kg
